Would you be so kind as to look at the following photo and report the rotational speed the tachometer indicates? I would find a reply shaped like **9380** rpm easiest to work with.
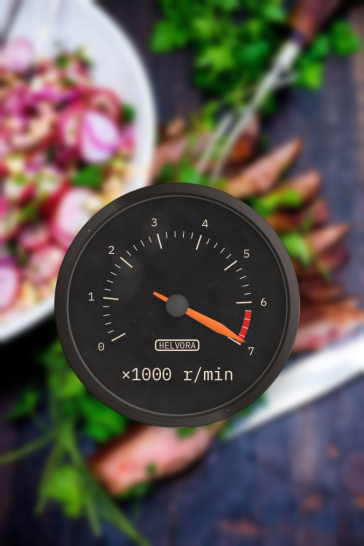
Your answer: **6900** rpm
